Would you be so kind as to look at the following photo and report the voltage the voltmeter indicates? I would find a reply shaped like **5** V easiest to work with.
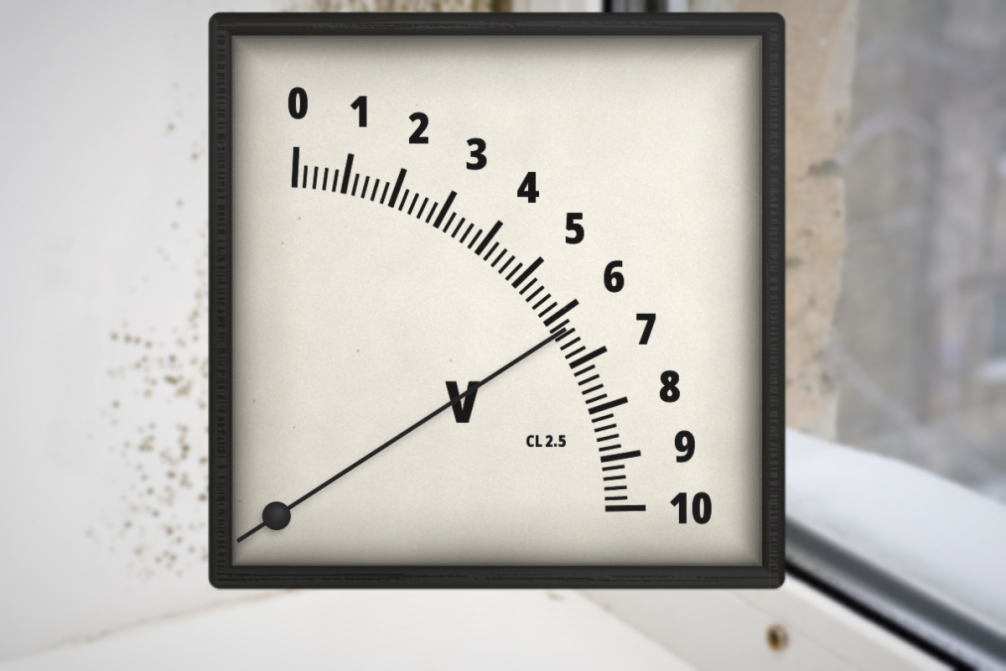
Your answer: **6.3** V
